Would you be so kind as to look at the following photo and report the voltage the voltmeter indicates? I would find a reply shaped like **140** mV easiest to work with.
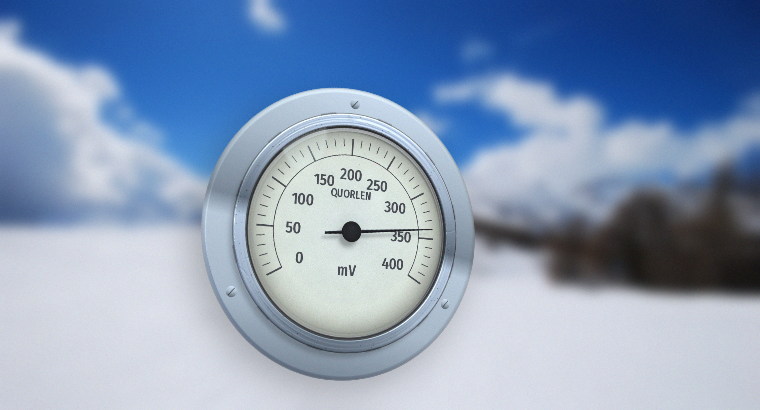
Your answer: **340** mV
